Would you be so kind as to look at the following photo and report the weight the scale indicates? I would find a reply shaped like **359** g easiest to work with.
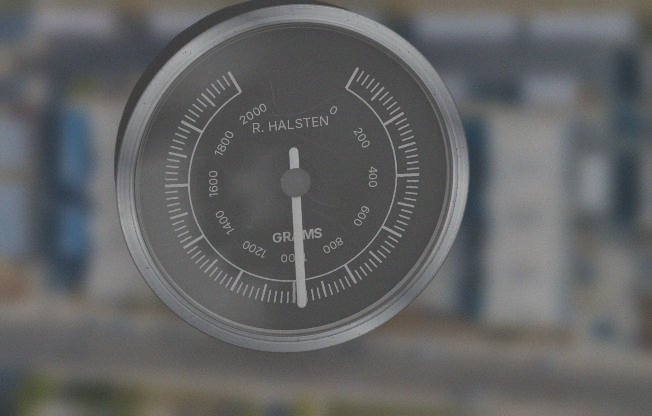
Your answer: **980** g
